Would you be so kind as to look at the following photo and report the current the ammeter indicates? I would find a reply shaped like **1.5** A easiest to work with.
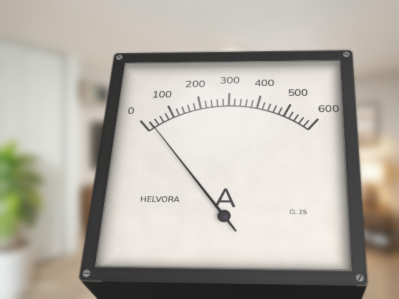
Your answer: **20** A
